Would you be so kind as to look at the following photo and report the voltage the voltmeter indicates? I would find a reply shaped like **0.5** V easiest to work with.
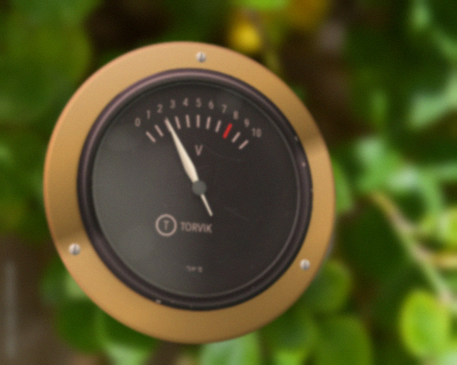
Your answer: **2** V
